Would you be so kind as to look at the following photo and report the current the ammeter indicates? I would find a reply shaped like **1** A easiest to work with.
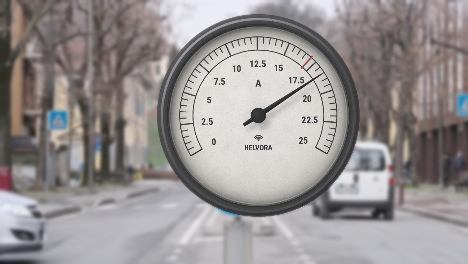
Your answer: **18.5** A
